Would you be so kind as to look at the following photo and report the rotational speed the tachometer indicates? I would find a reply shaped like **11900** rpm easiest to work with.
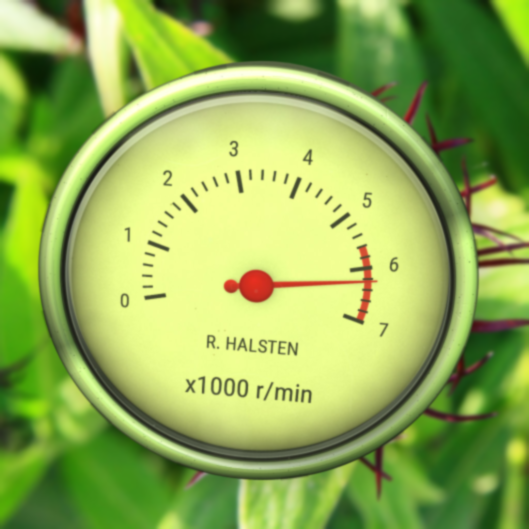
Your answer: **6200** rpm
